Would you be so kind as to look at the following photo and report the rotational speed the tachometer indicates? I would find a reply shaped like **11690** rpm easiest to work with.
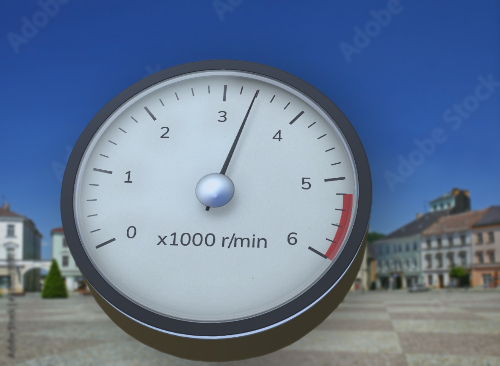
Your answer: **3400** rpm
